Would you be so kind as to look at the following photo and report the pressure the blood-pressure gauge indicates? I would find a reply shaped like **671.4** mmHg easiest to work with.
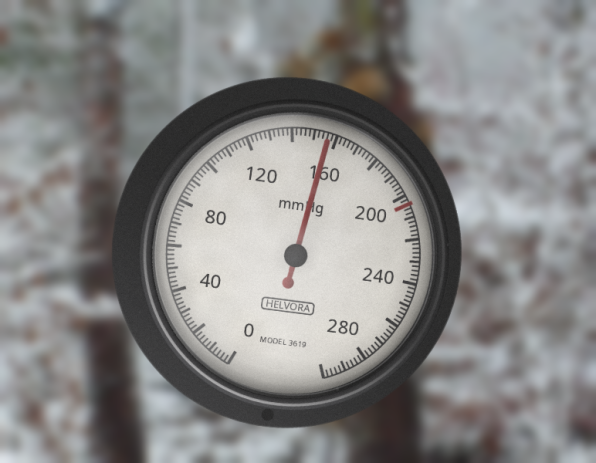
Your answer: **156** mmHg
